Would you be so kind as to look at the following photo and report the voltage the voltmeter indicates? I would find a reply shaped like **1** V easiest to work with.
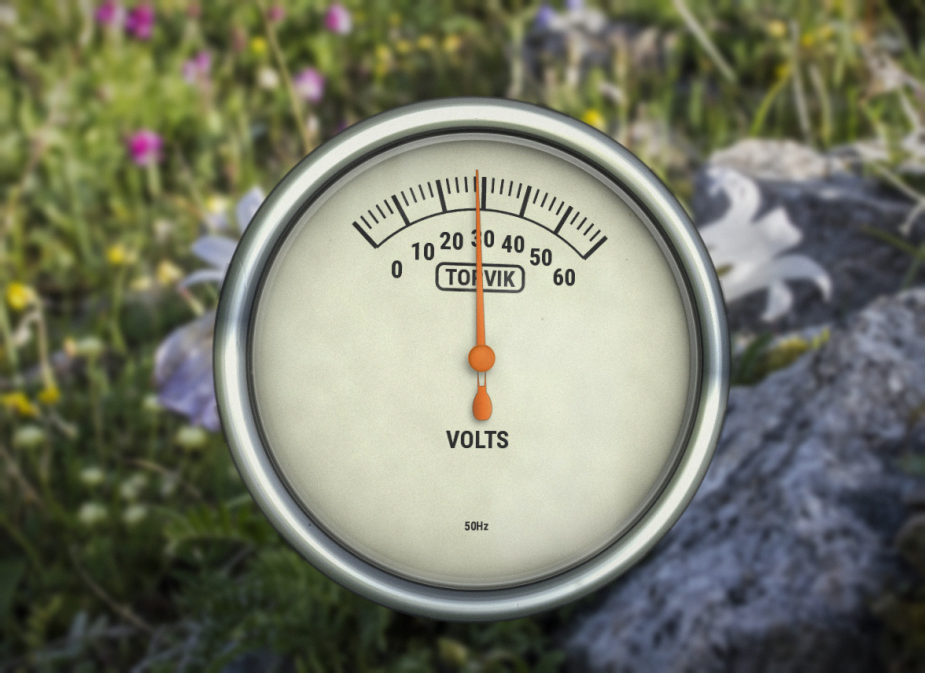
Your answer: **28** V
